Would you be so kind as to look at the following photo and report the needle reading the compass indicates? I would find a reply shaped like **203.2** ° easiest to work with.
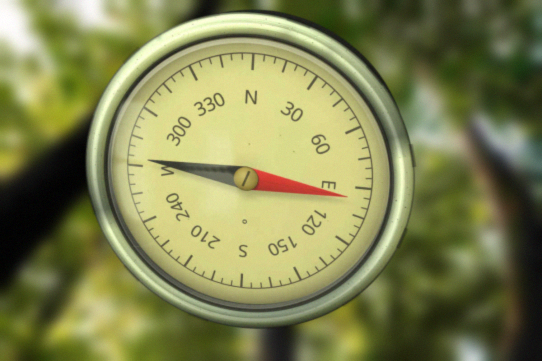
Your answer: **95** °
